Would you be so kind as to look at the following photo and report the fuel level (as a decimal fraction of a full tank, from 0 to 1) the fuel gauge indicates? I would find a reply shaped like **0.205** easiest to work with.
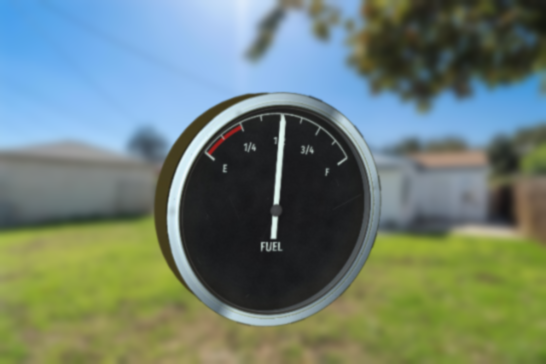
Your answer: **0.5**
